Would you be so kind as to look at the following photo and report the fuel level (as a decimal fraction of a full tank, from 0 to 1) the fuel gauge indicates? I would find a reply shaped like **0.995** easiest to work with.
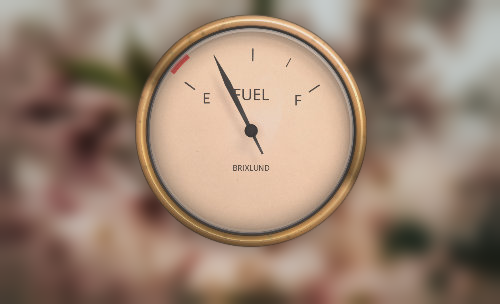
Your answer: **0.25**
